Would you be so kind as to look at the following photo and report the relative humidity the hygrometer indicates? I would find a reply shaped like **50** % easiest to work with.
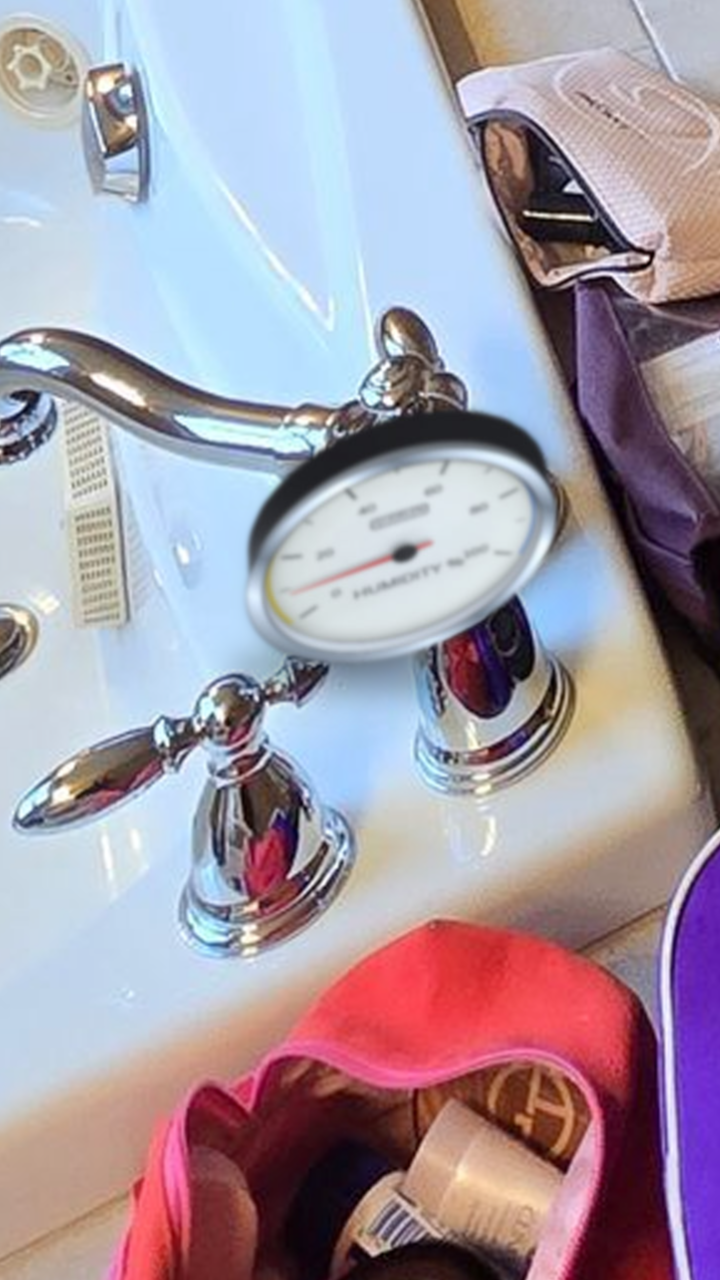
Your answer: **10** %
